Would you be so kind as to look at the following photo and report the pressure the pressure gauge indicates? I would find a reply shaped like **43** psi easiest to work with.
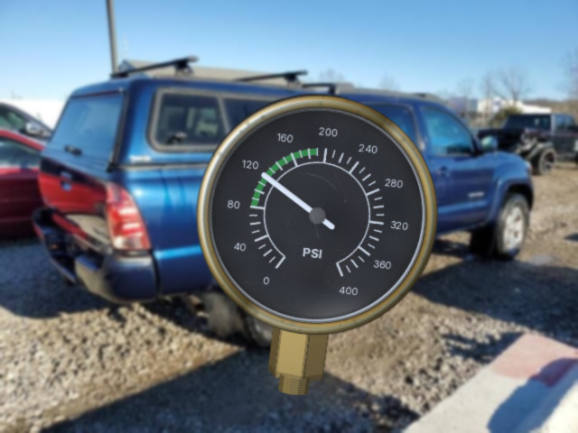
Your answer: **120** psi
